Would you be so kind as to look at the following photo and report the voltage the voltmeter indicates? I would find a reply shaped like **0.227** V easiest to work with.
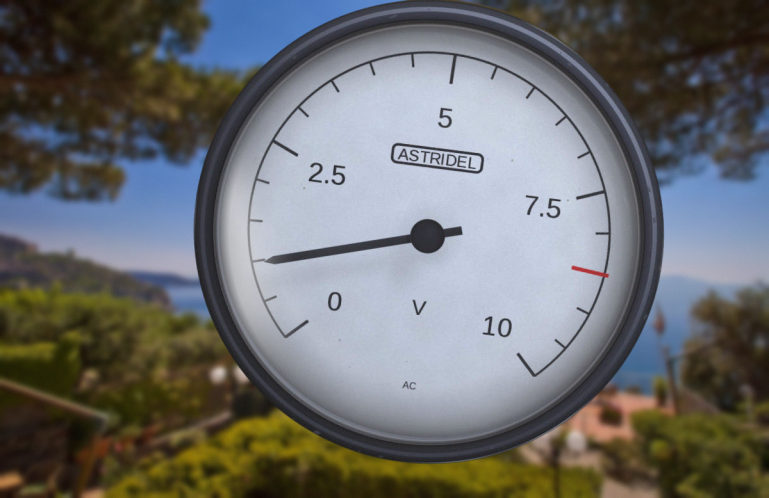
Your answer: **1** V
